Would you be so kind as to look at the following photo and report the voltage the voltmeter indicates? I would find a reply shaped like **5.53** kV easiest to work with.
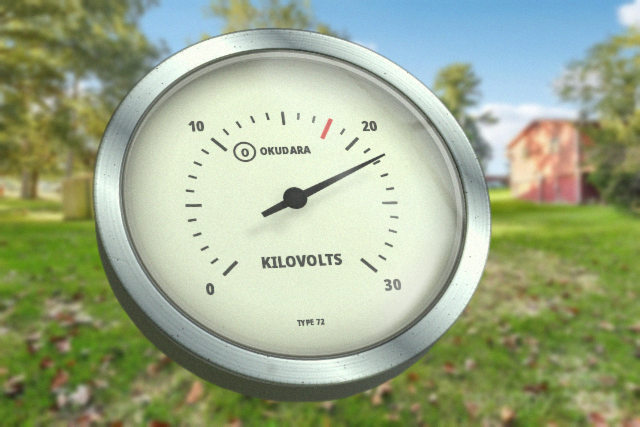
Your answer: **22** kV
